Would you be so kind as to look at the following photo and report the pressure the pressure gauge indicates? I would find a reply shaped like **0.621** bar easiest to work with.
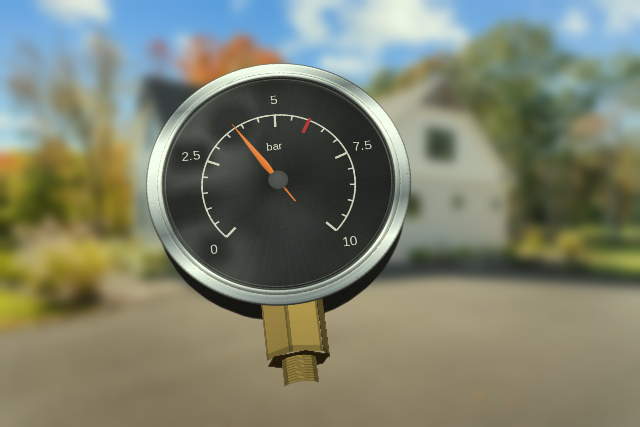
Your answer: **3.75** bar
